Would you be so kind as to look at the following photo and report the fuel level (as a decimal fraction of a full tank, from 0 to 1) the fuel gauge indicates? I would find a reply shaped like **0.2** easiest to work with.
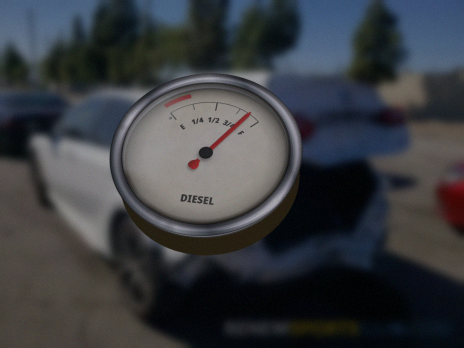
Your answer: **0.875**
